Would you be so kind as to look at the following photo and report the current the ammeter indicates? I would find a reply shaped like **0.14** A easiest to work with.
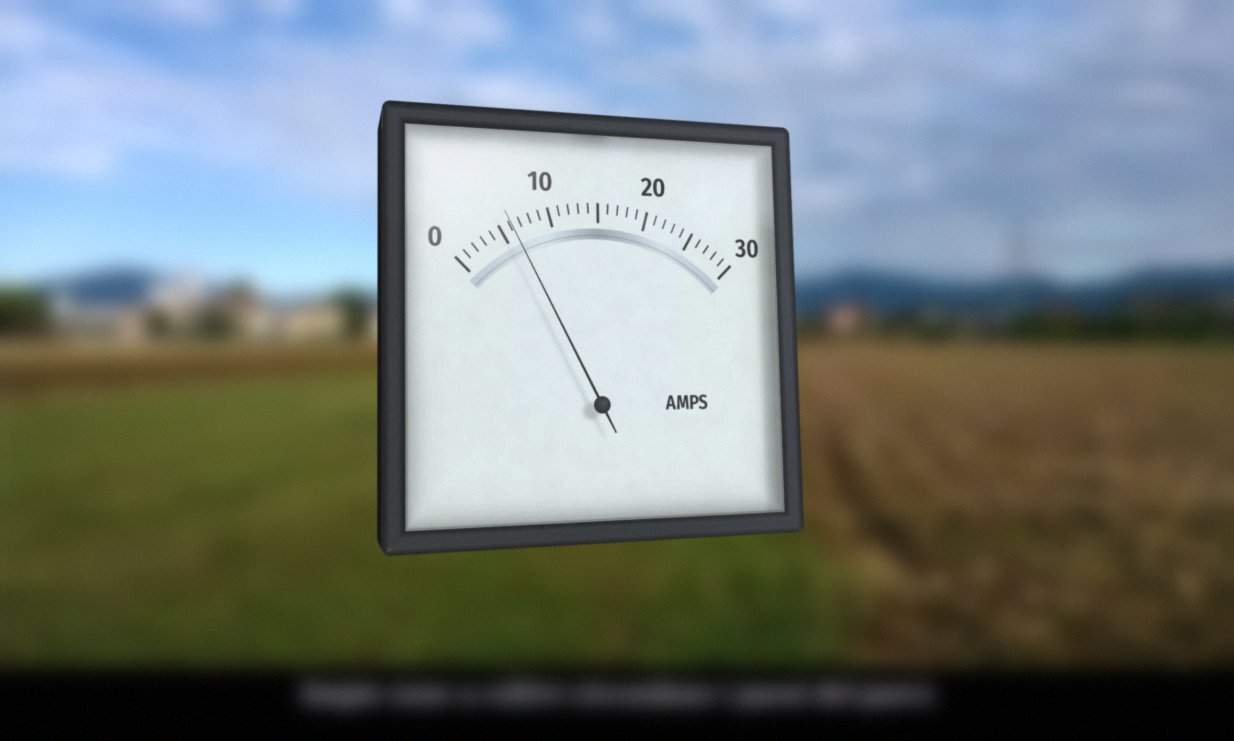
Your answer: **6** A
